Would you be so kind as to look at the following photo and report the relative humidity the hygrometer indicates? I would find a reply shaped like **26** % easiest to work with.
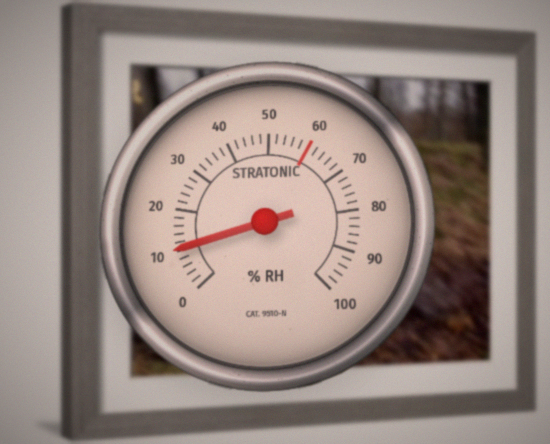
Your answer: **10** %
